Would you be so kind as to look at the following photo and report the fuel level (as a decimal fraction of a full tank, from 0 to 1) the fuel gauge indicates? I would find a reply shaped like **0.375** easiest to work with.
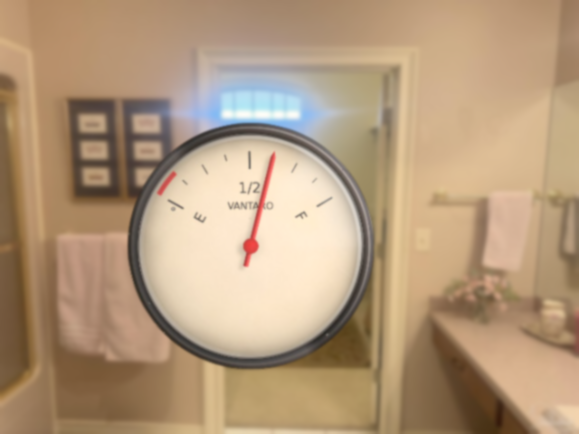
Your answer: **0.625**
